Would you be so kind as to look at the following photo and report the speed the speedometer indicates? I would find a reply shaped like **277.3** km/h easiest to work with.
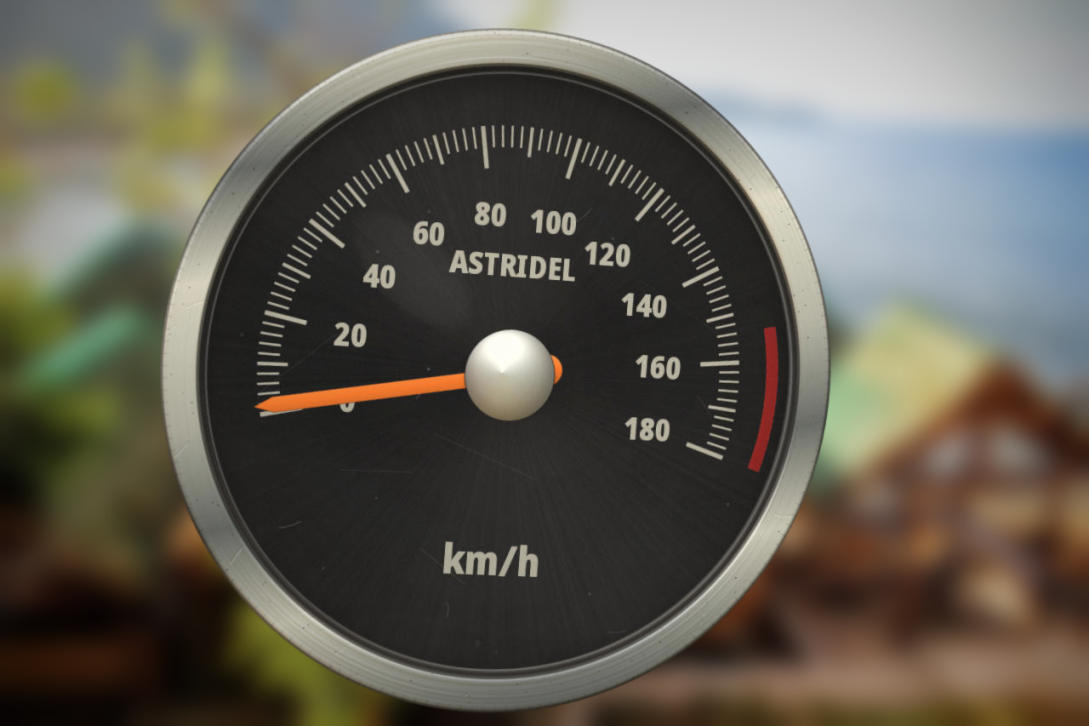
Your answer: **2** km/h
